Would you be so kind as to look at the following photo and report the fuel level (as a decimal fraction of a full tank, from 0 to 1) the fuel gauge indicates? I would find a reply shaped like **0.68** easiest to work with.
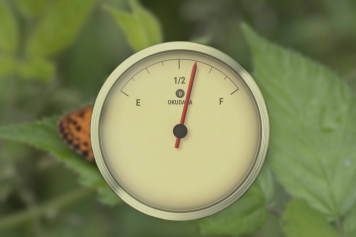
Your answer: **0.625**
